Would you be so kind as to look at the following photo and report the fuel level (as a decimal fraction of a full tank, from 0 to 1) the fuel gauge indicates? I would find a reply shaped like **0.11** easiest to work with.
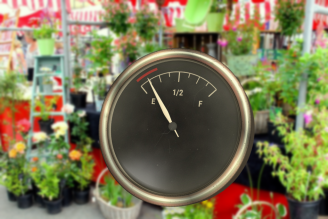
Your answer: **0.125**
